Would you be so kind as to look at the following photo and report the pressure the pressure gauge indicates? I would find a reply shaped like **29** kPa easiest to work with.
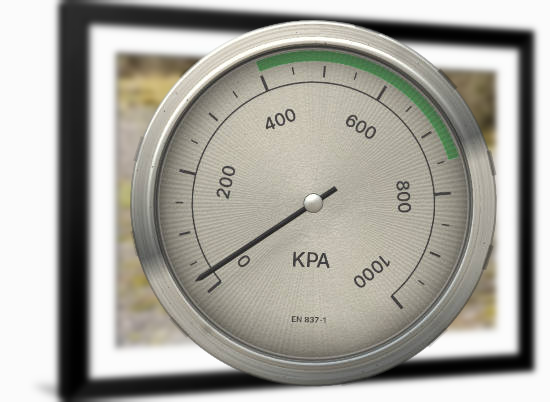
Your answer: **25** kPa
